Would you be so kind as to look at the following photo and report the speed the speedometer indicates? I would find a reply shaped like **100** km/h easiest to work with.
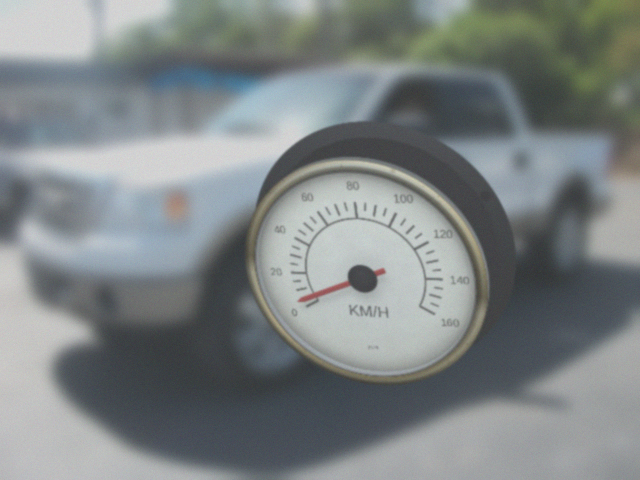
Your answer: **5** km/h
